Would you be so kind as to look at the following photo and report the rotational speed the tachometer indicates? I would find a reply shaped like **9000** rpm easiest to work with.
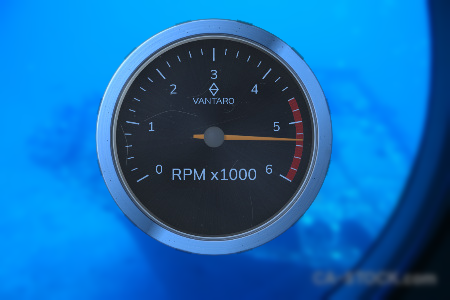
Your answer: **5300** rpm
